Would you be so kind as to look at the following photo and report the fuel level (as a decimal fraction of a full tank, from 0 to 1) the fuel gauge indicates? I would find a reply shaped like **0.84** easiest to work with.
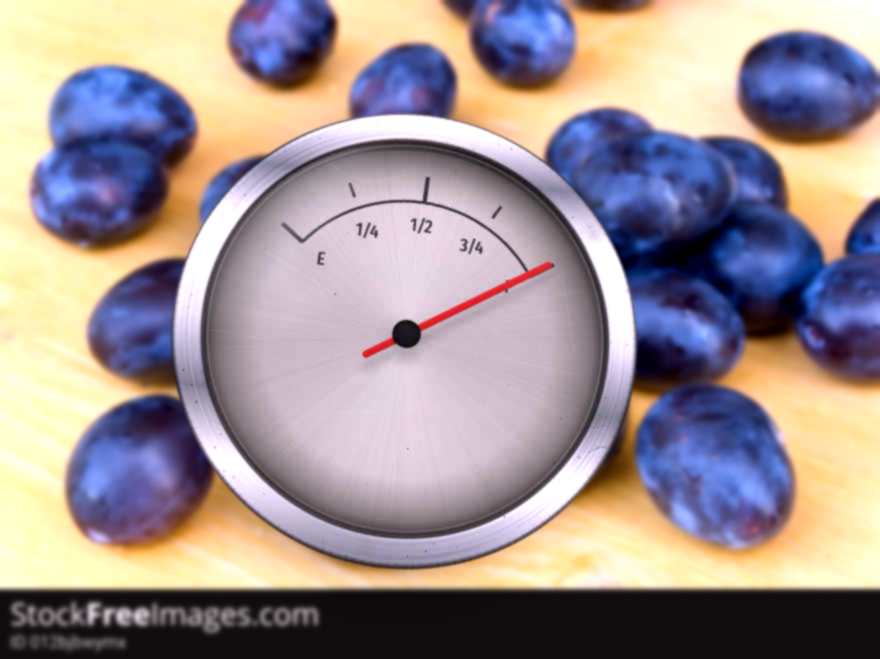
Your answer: **1**
